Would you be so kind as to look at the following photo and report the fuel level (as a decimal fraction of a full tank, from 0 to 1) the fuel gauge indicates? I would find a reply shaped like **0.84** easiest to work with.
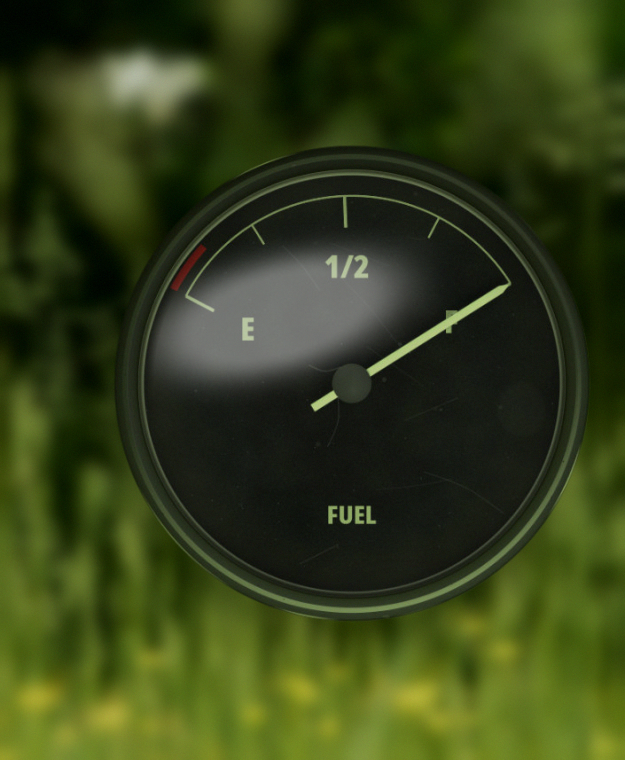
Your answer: **1**
